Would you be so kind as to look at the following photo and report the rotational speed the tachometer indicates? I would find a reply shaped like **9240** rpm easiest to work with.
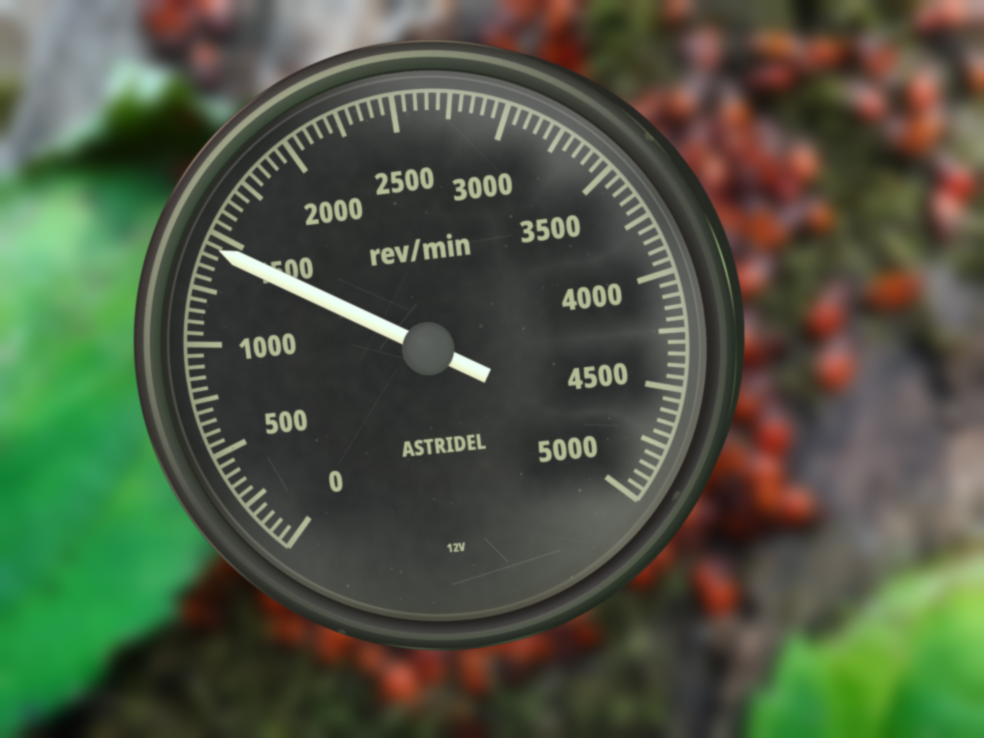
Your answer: **1450** rpm
